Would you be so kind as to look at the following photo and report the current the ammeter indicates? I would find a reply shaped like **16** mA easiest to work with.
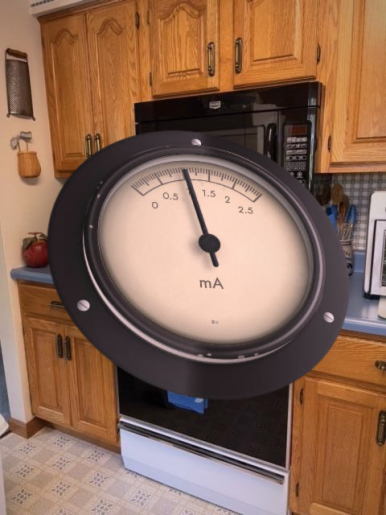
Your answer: **1** mA
